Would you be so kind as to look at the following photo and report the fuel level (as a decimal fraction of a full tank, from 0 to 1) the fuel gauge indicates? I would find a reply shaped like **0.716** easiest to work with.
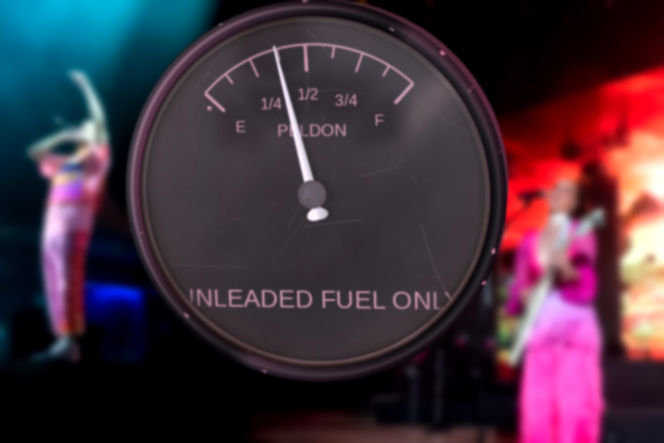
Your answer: **0.375**
